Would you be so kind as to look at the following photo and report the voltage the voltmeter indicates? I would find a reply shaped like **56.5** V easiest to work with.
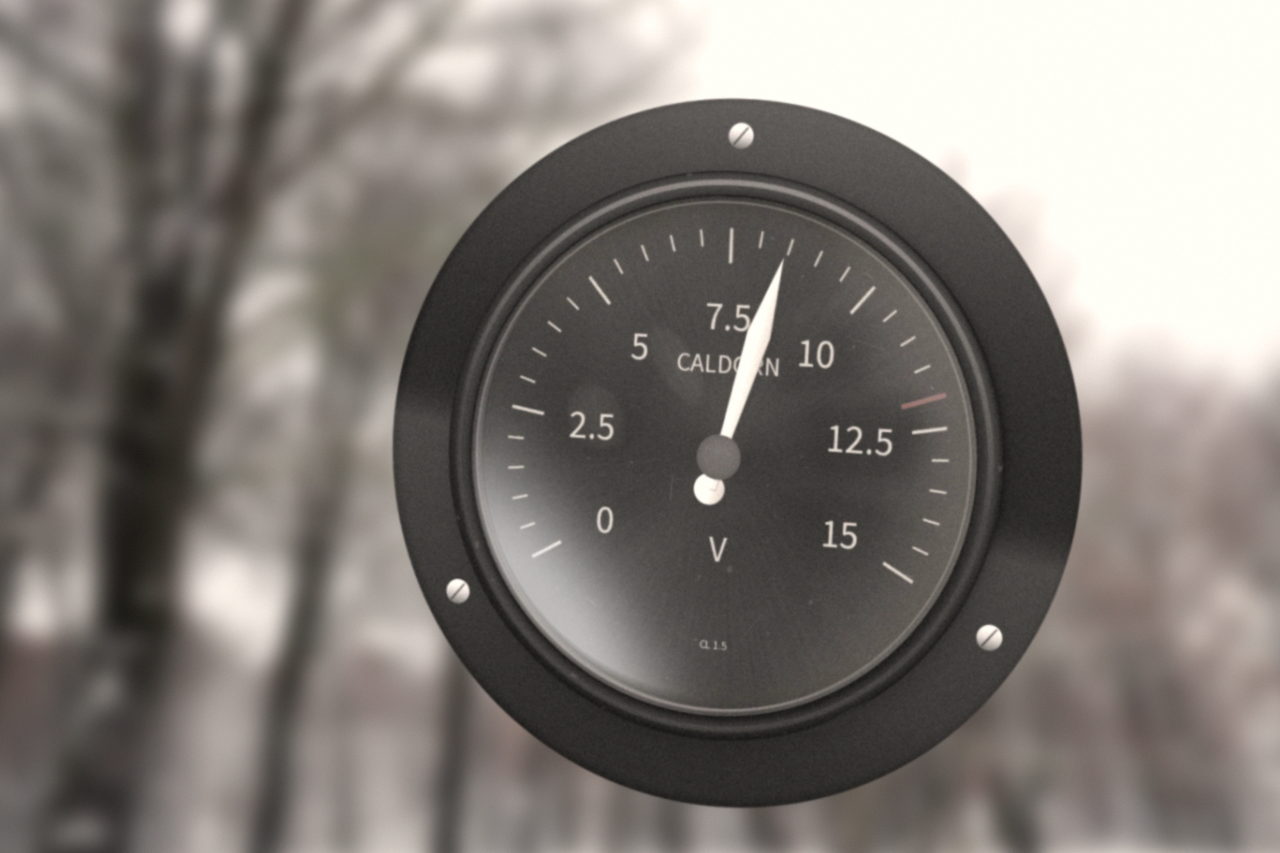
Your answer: **8.5** V
